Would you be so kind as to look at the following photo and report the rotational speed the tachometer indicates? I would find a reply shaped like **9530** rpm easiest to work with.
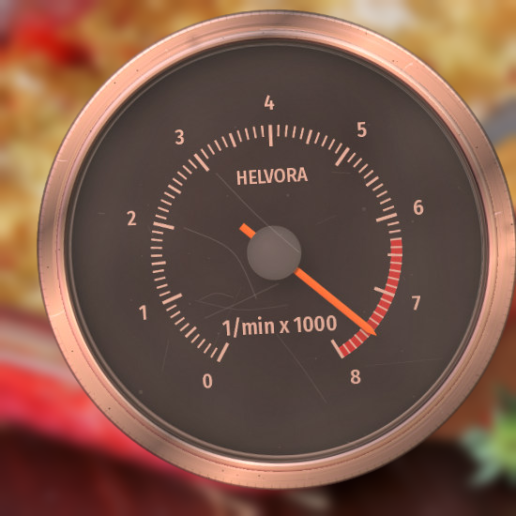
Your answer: **7500** rpm
